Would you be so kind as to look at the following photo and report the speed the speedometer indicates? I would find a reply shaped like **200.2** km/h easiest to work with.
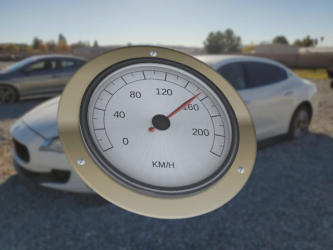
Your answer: **155** km/h
